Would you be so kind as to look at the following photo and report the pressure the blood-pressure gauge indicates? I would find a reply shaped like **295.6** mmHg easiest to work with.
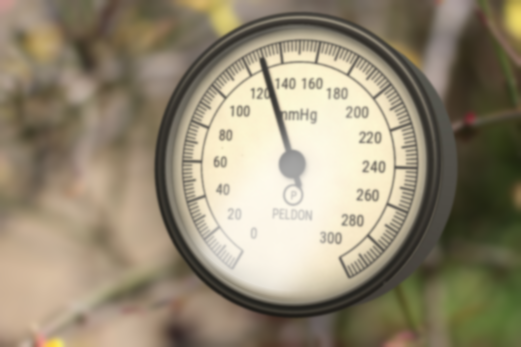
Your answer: **130** mmHg
